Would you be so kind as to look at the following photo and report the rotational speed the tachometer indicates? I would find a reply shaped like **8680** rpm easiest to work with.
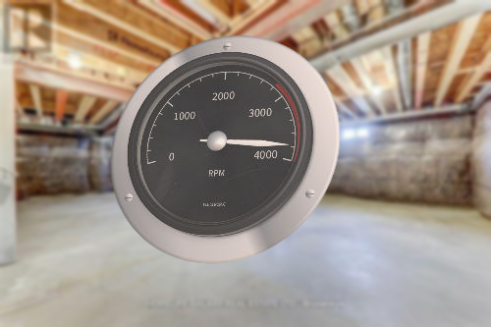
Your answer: **3800** rpm
